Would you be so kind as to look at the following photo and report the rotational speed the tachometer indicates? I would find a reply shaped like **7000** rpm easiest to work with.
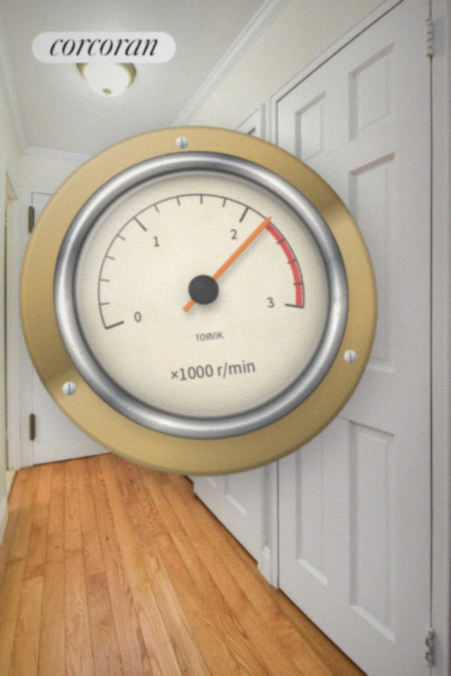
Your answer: **2200** rpm
